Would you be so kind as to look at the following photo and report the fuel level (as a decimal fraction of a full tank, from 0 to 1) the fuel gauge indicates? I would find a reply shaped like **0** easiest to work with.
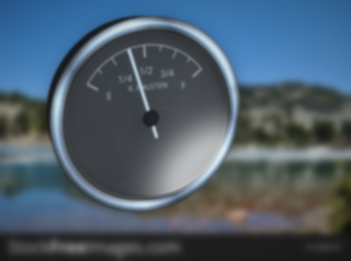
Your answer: **0.375**
